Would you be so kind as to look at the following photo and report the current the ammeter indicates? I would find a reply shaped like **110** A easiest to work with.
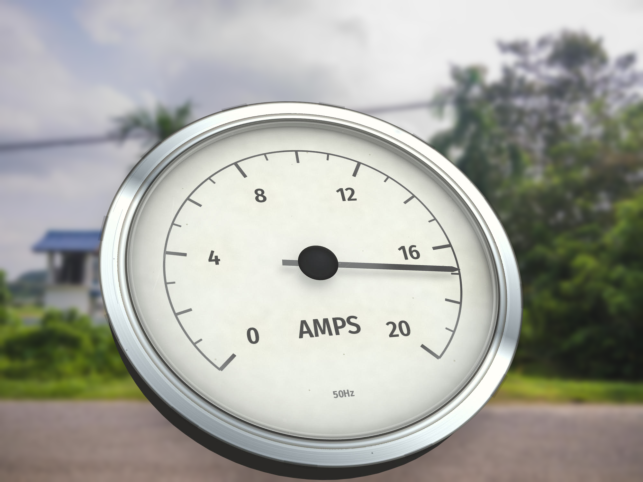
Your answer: **17** A
